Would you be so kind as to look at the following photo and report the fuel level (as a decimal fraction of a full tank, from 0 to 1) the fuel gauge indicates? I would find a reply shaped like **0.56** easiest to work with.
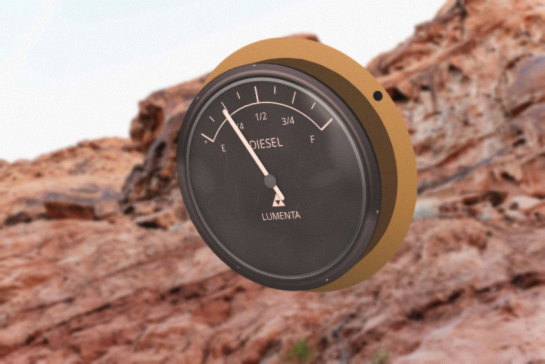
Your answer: **0.25**
